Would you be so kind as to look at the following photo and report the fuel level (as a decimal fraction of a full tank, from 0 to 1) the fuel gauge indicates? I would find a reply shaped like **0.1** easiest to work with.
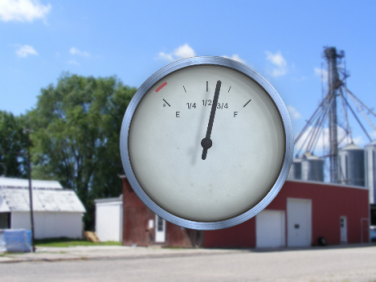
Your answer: **0.625**
